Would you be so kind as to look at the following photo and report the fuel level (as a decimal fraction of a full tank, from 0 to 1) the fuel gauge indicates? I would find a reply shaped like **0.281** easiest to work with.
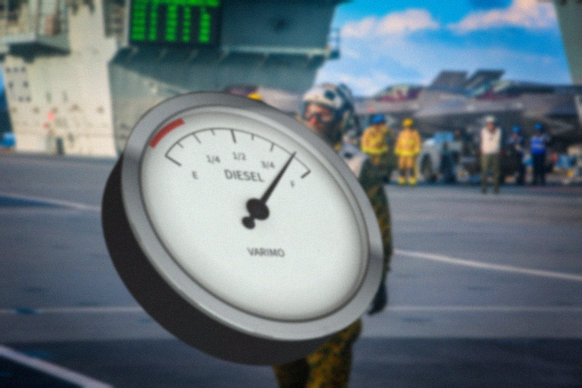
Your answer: **0.875**
